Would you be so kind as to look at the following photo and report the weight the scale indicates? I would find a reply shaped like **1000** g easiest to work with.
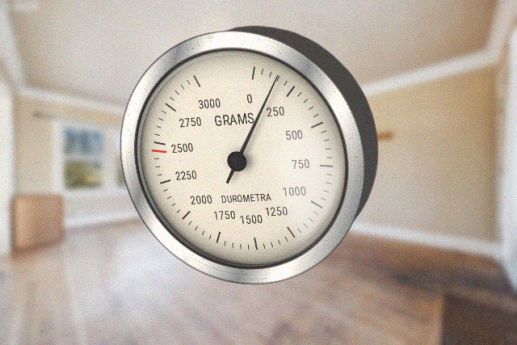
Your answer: **150** g
